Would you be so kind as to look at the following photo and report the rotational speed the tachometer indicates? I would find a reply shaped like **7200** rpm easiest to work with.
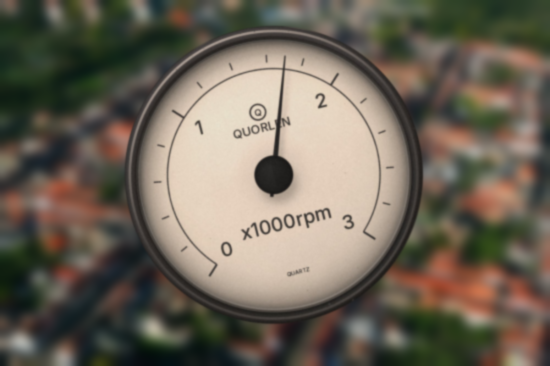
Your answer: **1700** rpm
